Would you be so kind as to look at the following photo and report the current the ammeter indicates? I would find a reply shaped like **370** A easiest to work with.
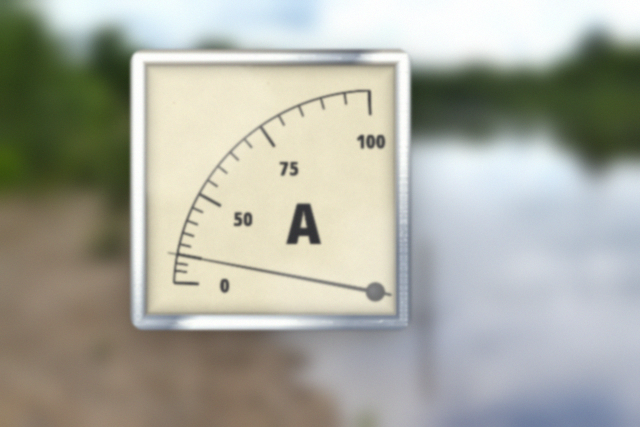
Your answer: **25** A
